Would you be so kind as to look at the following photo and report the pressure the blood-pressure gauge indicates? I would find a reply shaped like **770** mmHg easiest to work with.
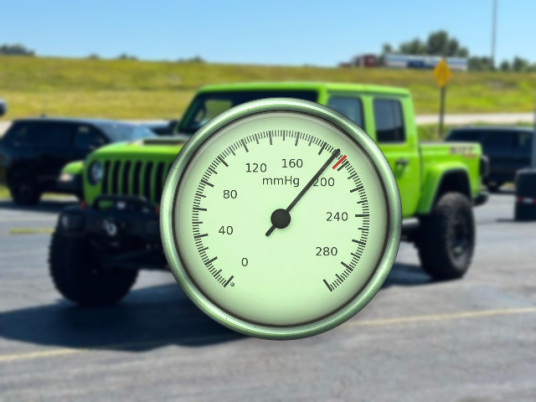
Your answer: **190** mmHg
